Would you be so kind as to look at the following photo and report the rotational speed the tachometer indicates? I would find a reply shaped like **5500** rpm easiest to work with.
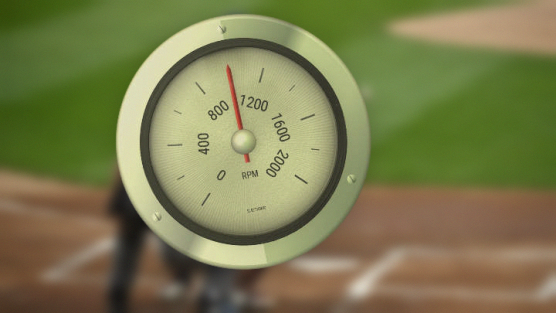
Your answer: **1000** rpm
